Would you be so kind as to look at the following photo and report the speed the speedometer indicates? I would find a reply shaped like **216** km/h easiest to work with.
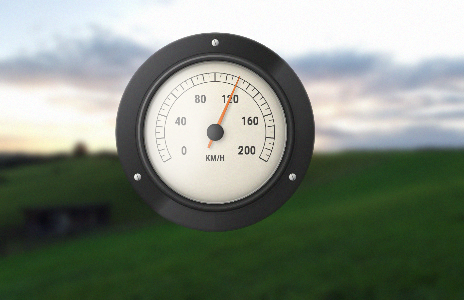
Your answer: **120** km/h
